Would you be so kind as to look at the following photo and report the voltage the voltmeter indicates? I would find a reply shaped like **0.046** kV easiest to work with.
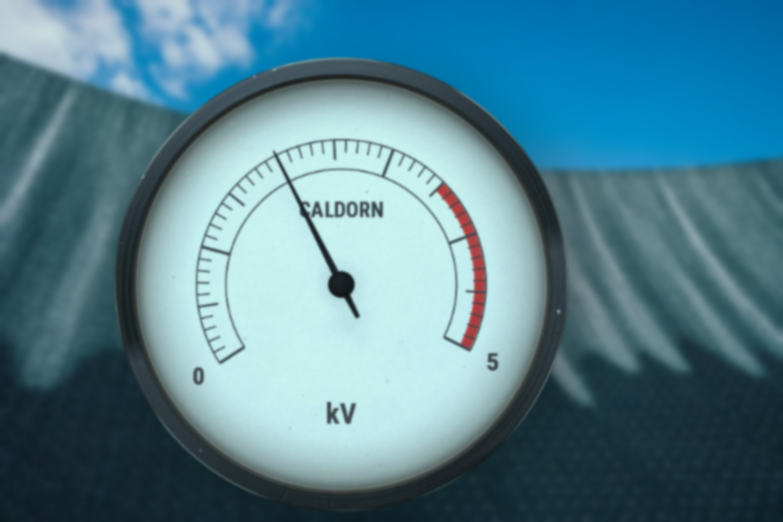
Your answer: **2** kV
